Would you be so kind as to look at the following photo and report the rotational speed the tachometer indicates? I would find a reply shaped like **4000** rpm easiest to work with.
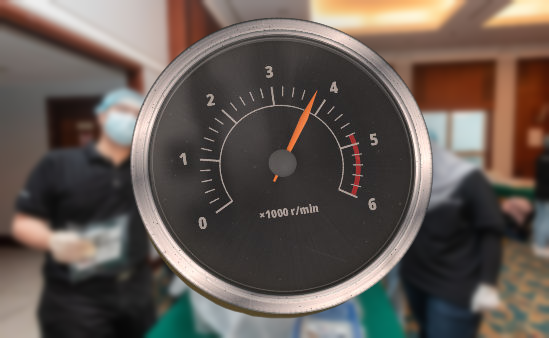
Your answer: **3800** rpm
